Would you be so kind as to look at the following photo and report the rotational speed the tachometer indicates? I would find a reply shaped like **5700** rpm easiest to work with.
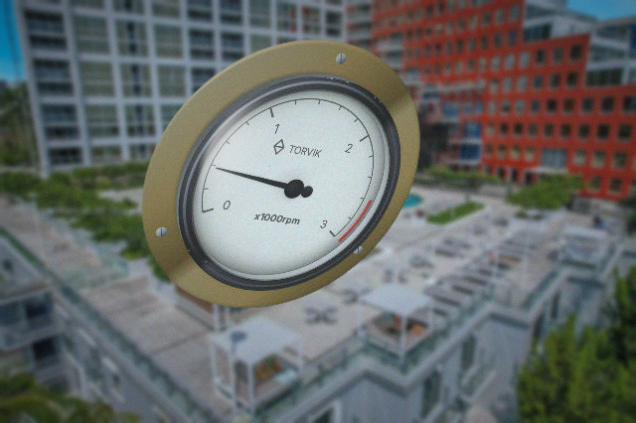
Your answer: **400** rpm
